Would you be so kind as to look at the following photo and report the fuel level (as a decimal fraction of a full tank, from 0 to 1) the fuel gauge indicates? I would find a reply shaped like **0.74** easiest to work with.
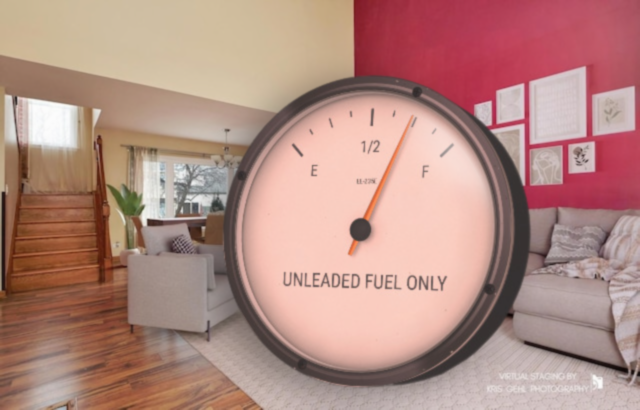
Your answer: **0.75**
